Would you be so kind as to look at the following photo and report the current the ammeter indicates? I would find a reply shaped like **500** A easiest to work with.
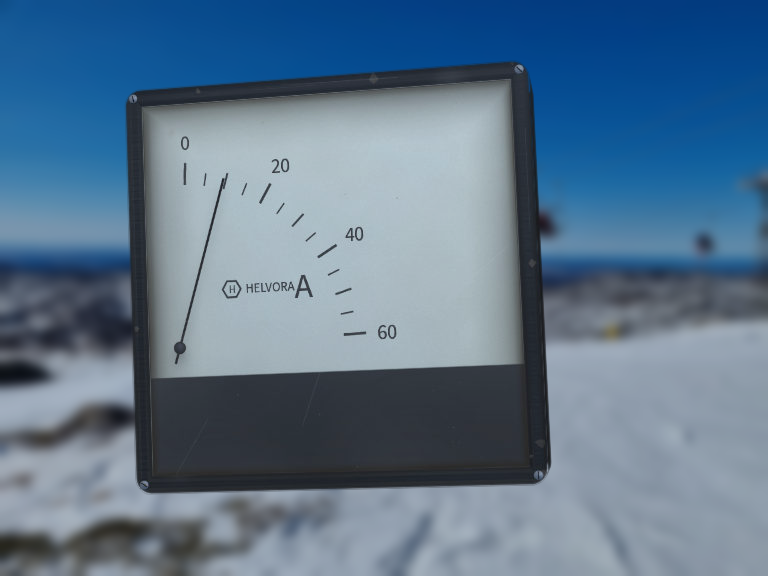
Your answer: **10** A
